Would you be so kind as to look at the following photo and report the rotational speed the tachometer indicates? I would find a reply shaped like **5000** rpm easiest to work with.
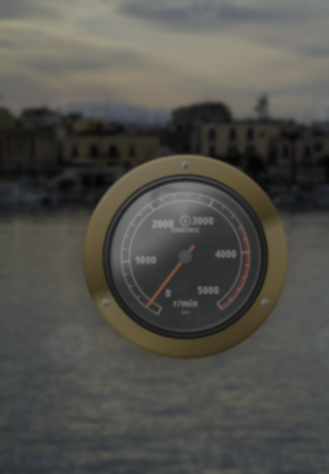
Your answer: **200** rpm
